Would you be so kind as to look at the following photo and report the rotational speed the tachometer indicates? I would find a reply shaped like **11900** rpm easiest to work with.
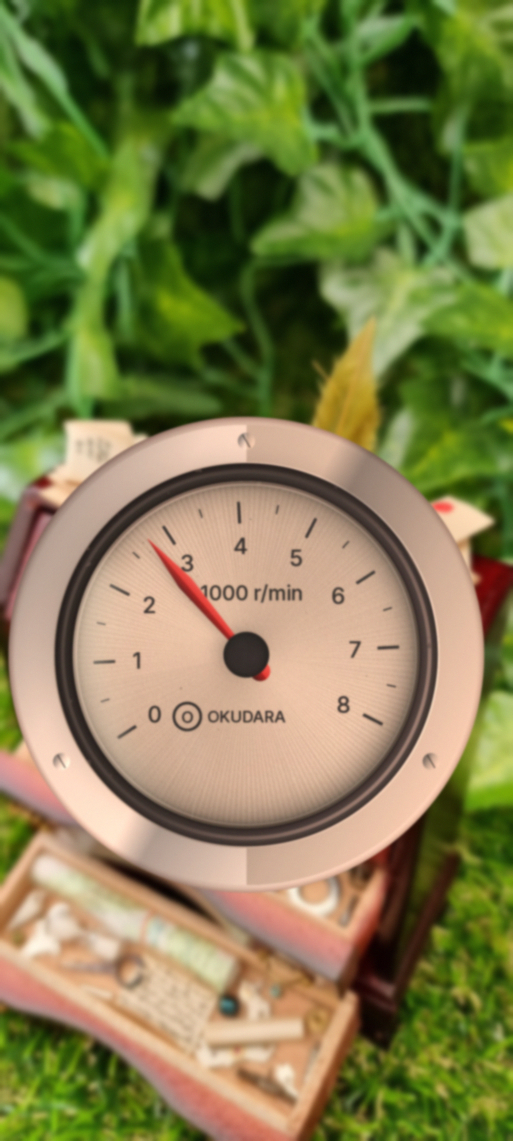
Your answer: **2750** rpm
